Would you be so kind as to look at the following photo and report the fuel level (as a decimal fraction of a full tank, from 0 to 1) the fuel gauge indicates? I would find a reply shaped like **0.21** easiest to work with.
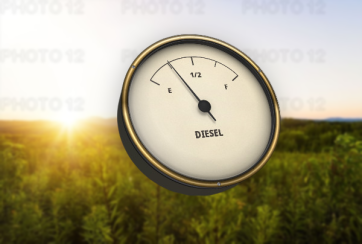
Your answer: **0.25**
